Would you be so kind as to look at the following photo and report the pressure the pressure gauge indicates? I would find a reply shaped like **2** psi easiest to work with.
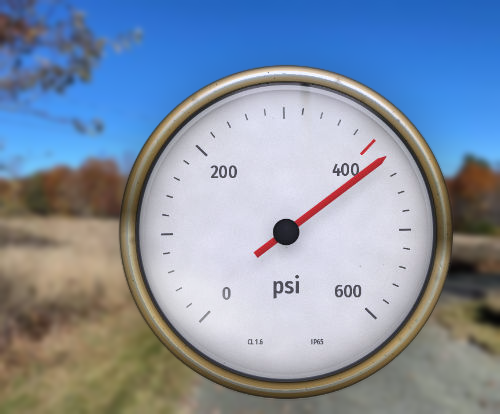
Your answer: **420** psi
